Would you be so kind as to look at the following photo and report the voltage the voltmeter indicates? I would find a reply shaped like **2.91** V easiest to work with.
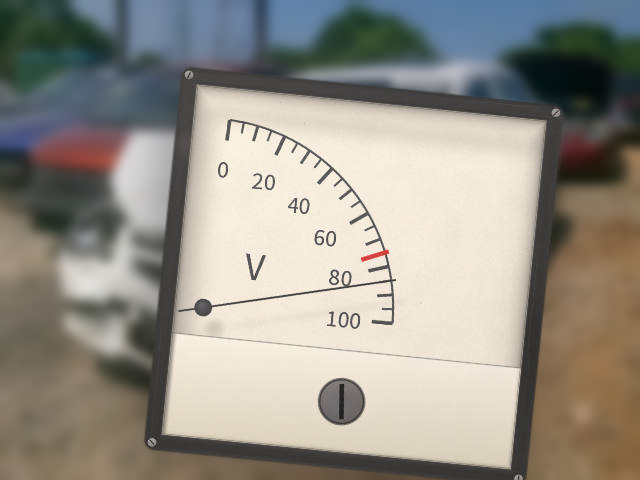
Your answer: **85** V
